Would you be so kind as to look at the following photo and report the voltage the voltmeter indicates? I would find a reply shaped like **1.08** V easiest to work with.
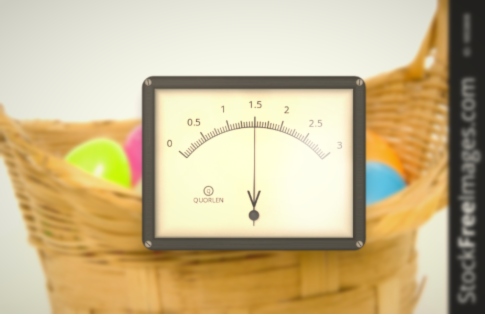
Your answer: **1.5** V
